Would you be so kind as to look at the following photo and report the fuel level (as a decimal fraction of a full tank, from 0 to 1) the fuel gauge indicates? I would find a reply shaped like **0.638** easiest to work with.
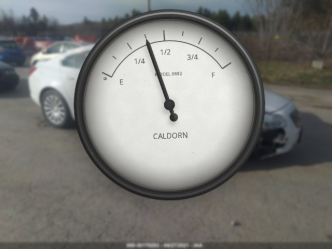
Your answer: **0.375**
